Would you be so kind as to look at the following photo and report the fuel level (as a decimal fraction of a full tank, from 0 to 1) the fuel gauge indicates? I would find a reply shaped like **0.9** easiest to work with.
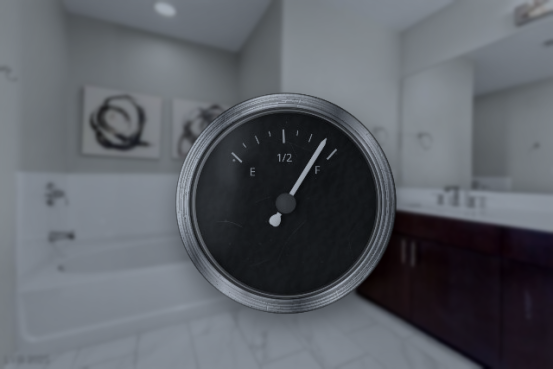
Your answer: **0.875**
